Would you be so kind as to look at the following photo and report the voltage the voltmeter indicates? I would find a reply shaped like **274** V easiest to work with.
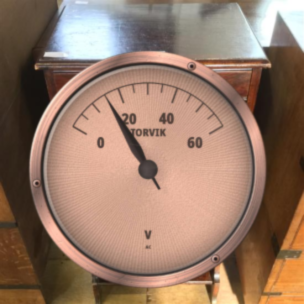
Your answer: **15** V
